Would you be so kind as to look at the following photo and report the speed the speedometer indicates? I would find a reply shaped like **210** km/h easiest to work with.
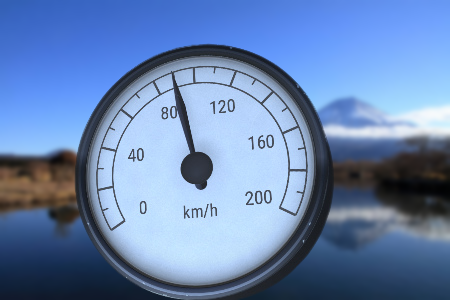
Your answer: **90** km/h
